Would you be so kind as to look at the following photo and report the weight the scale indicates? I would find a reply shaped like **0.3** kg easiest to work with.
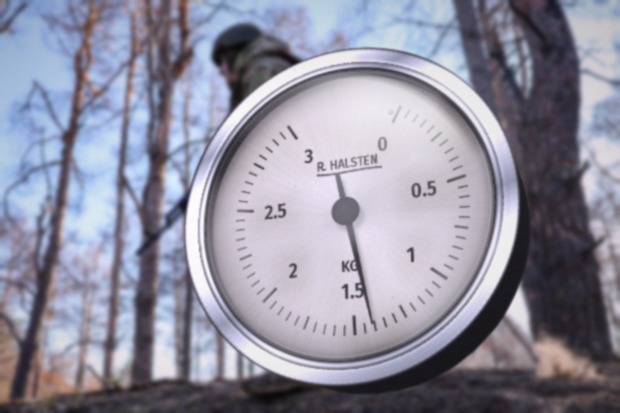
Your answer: **1.4** kg
